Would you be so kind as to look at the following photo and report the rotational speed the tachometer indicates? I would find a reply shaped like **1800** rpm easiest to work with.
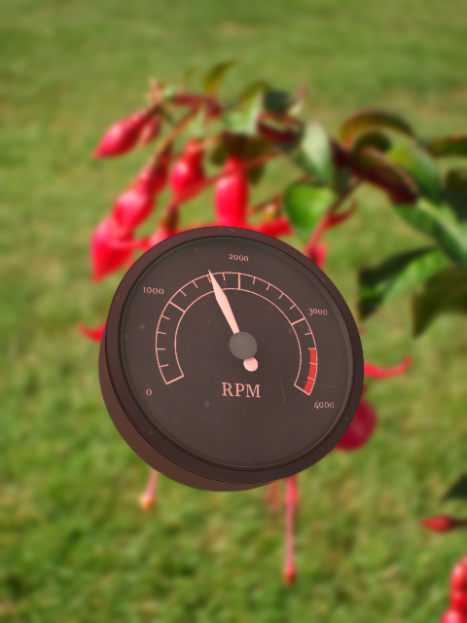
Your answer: **1600** rpm
